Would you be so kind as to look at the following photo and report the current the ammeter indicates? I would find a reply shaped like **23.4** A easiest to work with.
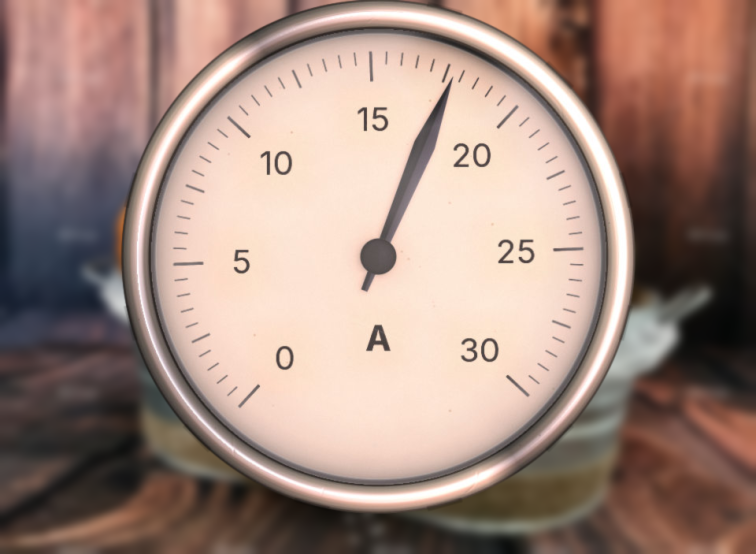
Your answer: **17.75** A
